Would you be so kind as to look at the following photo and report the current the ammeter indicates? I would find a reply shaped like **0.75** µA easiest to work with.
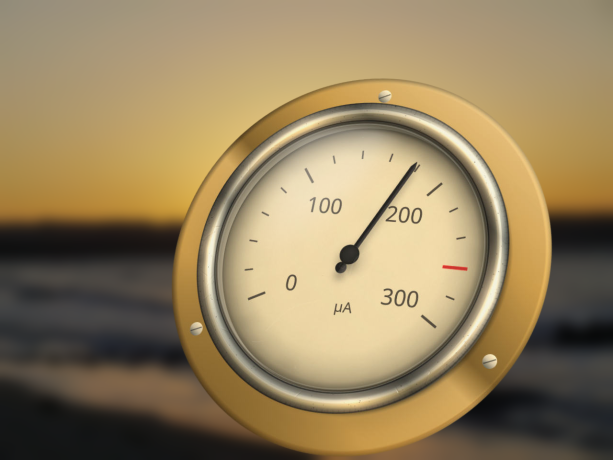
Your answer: **180** µA
